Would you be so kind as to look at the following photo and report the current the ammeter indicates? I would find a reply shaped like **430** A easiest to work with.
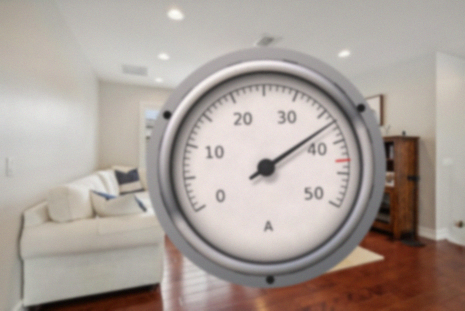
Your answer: **37** A
